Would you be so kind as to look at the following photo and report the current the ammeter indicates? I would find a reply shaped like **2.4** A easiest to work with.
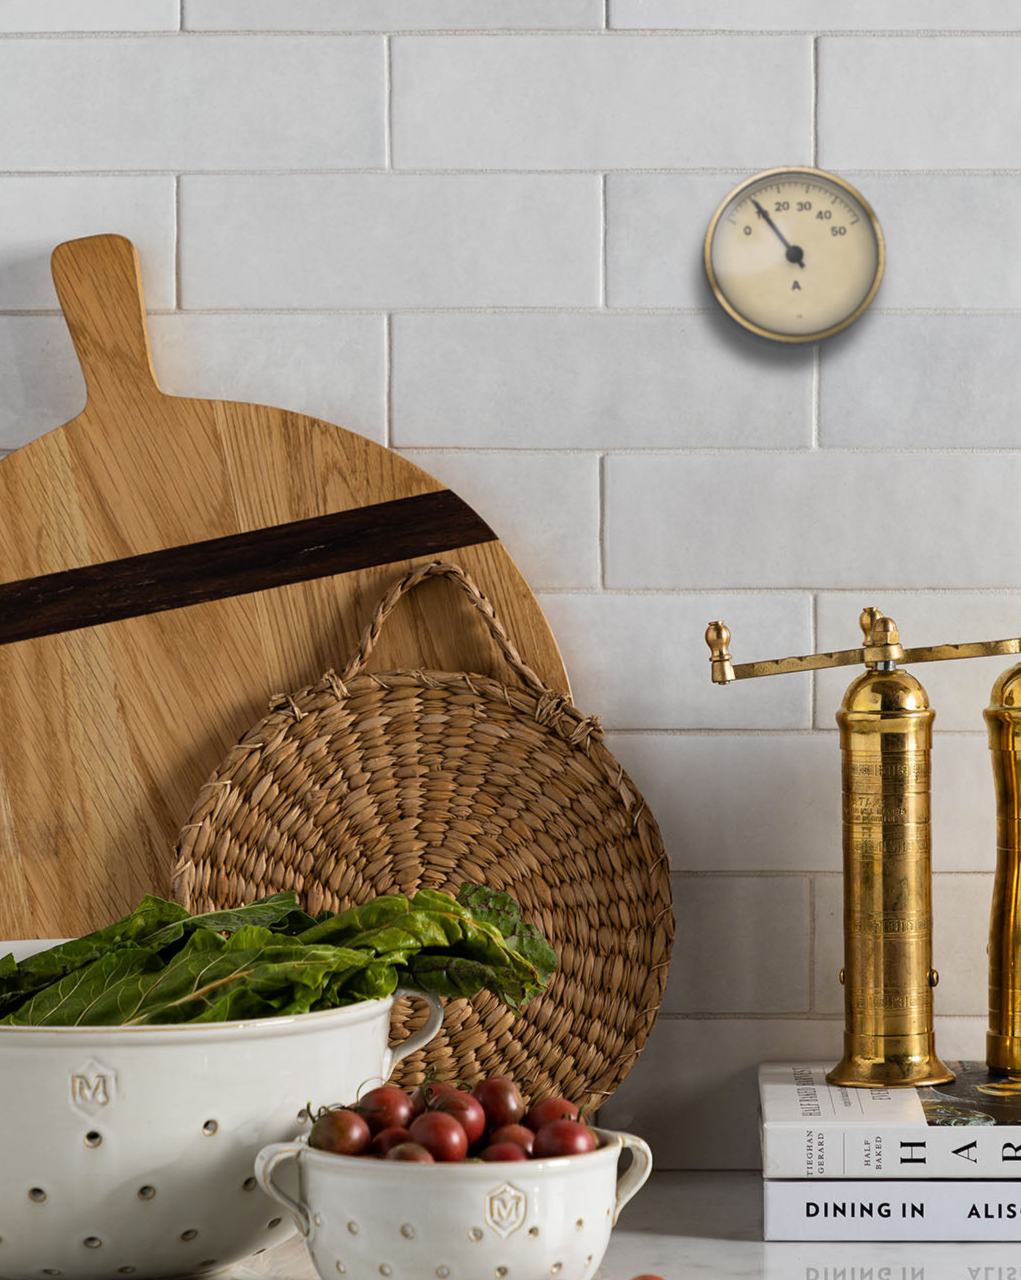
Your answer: **10** A
